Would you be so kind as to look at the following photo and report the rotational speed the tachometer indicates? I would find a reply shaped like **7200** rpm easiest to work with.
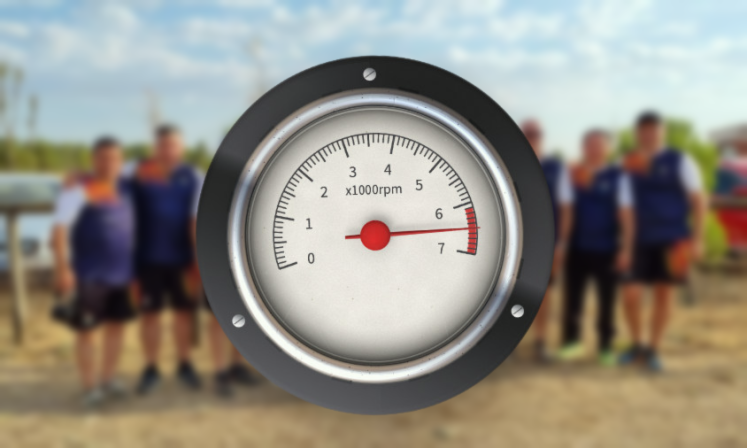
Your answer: **6500** rpm
